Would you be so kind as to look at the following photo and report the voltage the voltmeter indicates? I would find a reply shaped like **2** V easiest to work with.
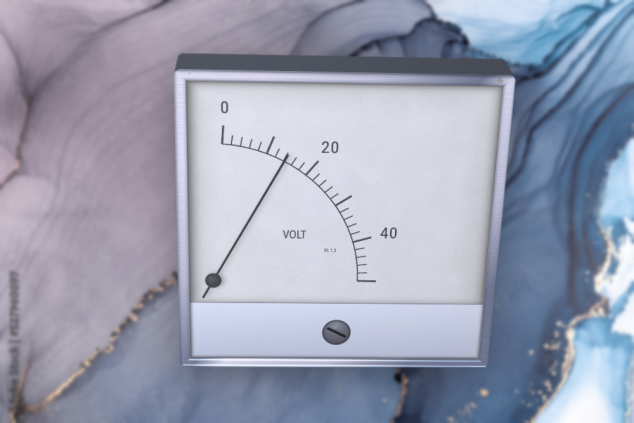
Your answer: **14** V
